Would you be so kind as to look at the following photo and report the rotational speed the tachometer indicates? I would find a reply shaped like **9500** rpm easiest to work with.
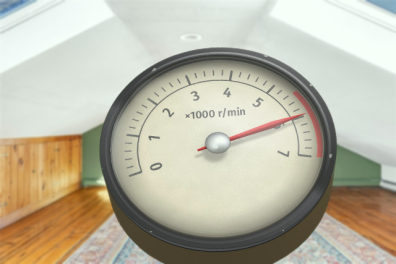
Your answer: **6000** rpm
